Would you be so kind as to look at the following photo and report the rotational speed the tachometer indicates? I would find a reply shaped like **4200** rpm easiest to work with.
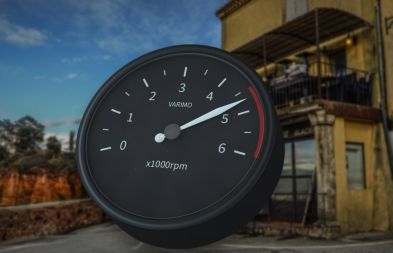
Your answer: **4750** rpm
